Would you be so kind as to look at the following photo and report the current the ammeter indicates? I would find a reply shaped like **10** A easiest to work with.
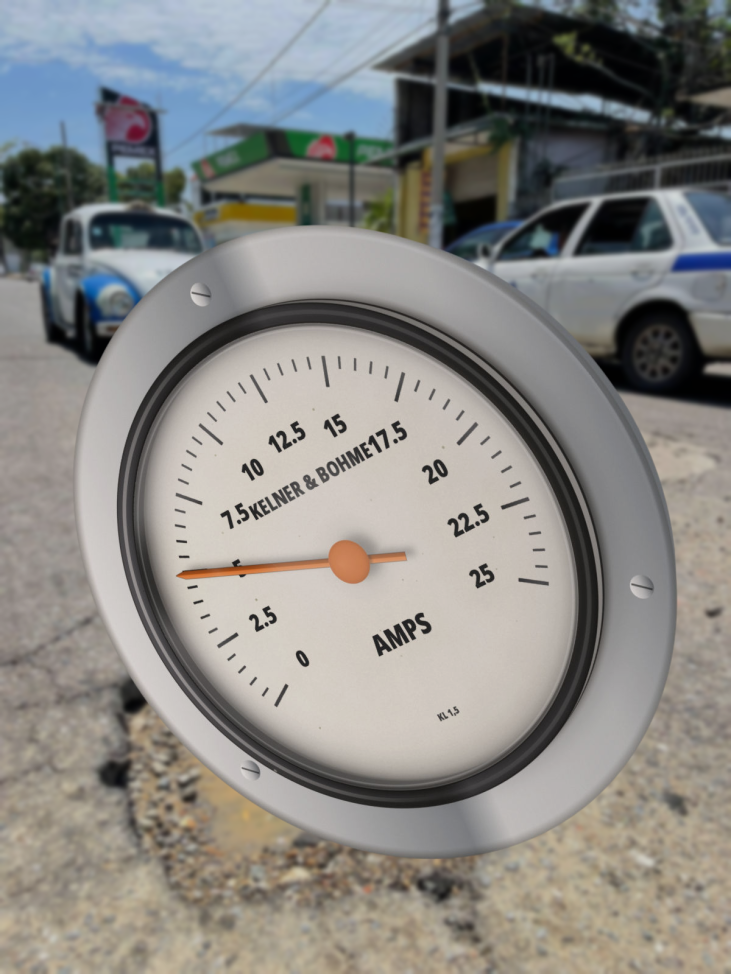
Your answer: **5** A
